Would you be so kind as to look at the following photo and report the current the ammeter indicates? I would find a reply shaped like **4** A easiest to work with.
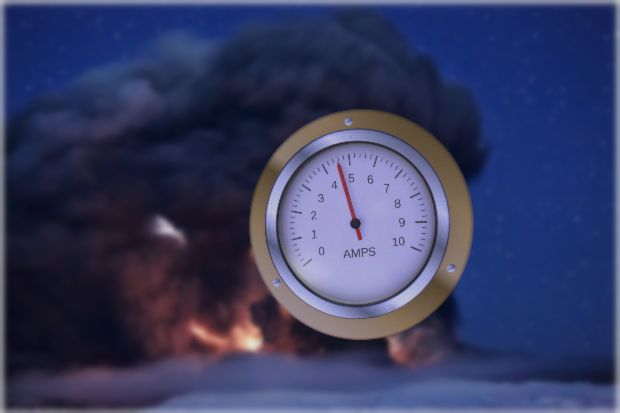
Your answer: **4.6** A
